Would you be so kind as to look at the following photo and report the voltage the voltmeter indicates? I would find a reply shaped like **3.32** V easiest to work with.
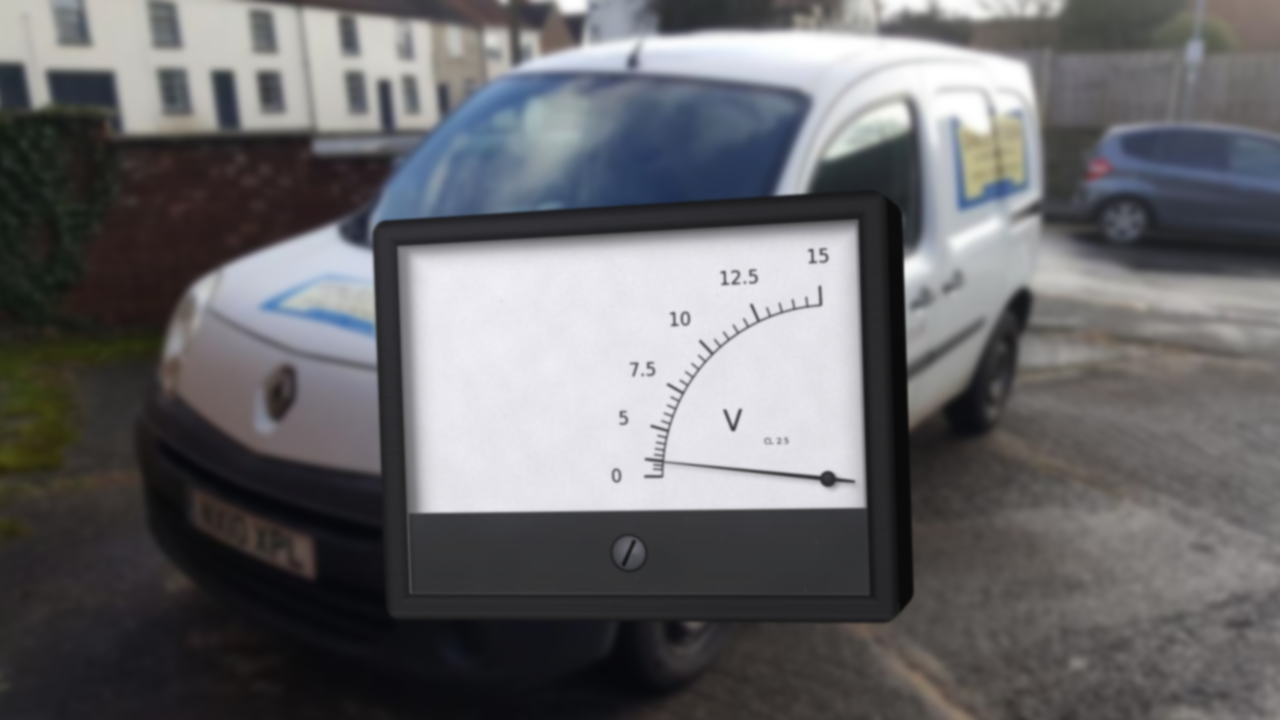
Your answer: **2.5** V
